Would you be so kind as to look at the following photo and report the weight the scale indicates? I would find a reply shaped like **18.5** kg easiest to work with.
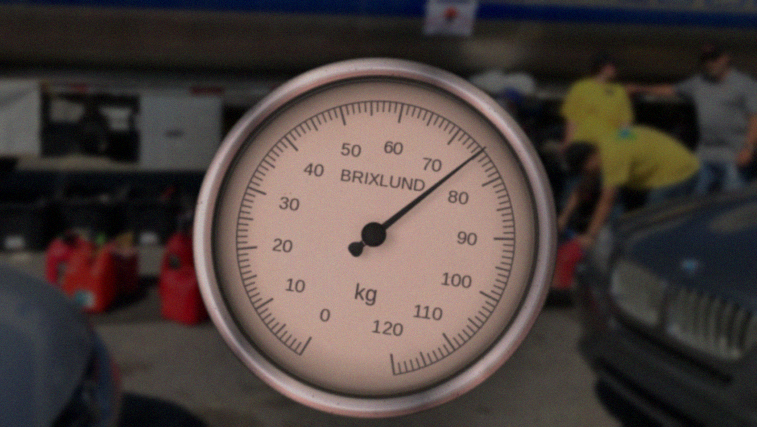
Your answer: **75** kg
